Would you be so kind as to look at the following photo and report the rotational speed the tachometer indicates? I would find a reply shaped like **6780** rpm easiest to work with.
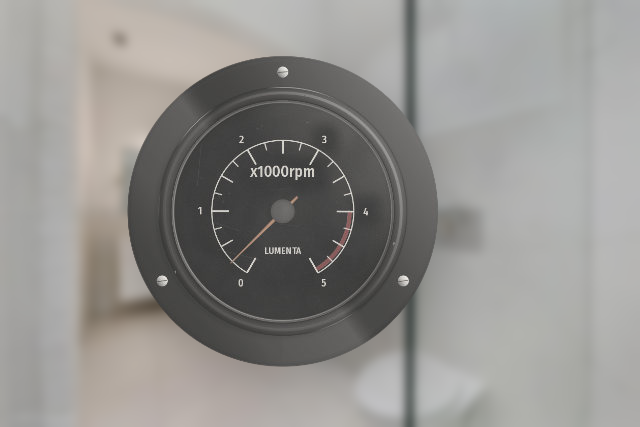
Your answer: **250** rpm
